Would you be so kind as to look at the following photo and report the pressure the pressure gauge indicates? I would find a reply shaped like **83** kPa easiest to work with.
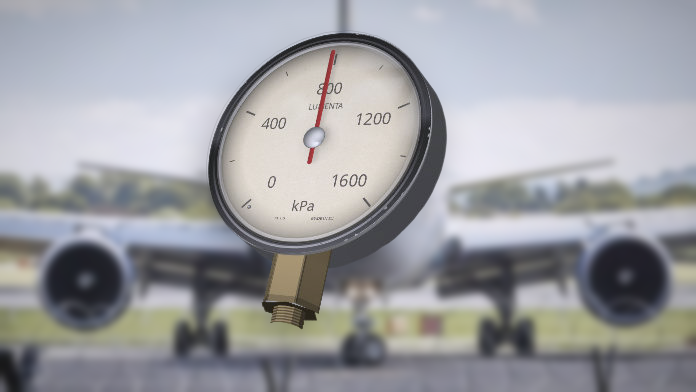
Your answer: **800** kPa
